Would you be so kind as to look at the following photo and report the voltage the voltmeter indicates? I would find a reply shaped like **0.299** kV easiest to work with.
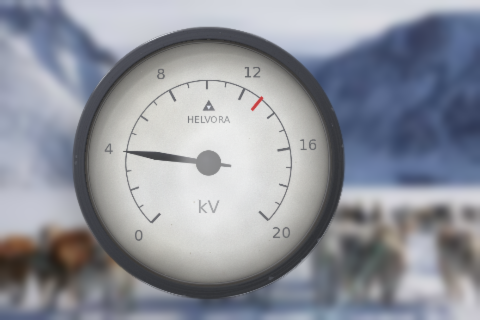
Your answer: **4** kV
